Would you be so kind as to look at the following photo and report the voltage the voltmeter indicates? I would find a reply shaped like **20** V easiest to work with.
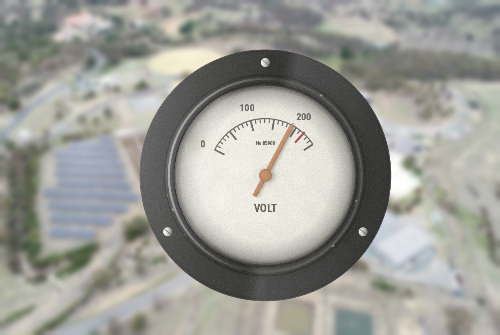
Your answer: **190** V
